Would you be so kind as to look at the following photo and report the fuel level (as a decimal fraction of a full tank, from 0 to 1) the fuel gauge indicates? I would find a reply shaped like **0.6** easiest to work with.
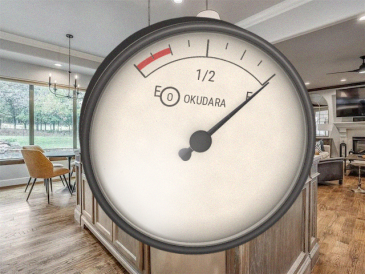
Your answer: **1**
